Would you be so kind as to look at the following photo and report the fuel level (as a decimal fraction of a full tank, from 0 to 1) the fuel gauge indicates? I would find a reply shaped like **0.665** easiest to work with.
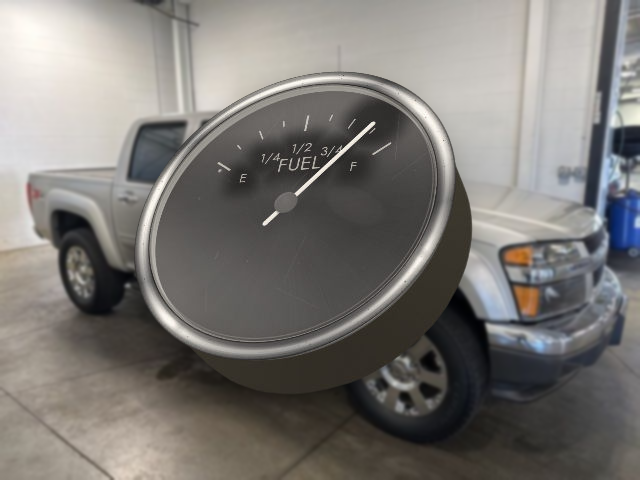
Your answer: **0.875**
